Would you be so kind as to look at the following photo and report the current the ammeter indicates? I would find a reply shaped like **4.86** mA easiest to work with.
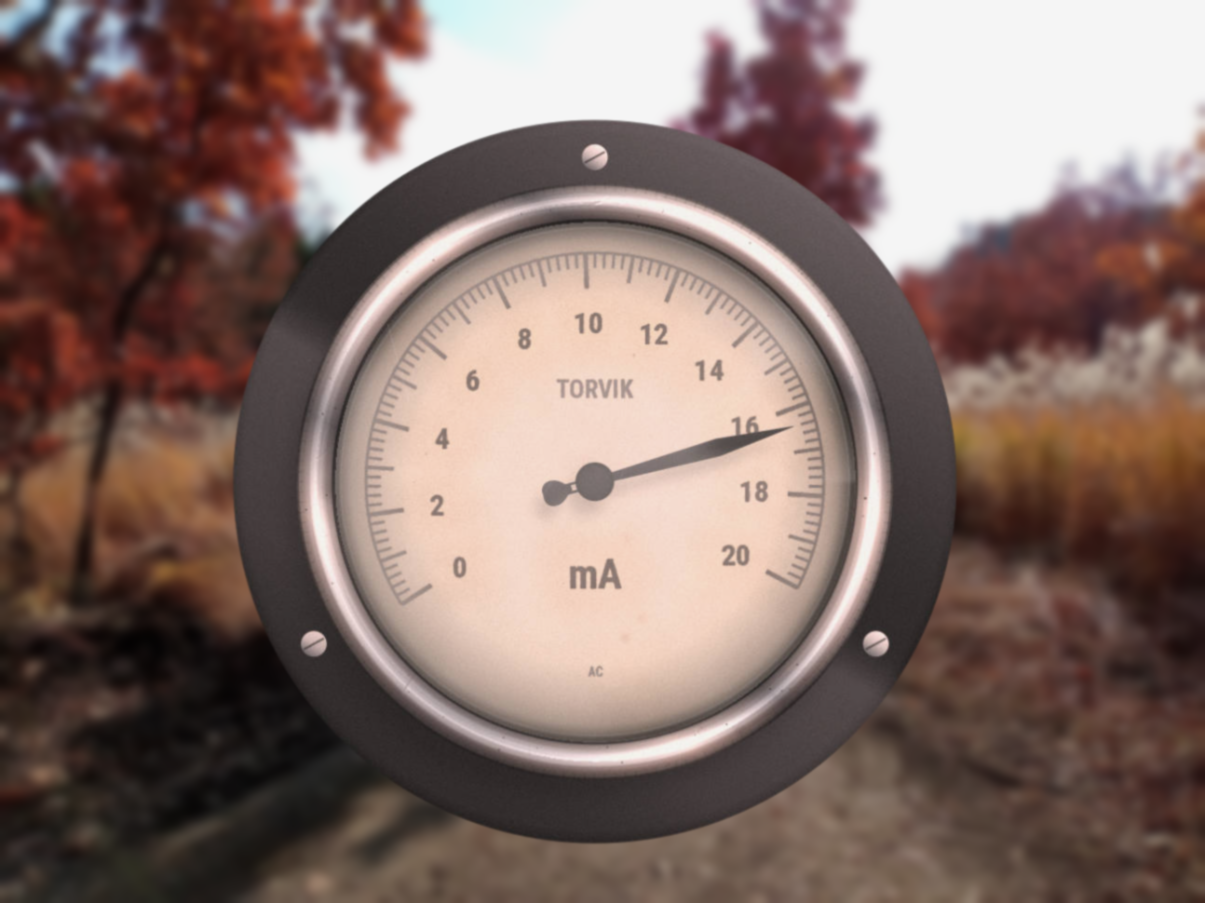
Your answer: **16.4** mA
